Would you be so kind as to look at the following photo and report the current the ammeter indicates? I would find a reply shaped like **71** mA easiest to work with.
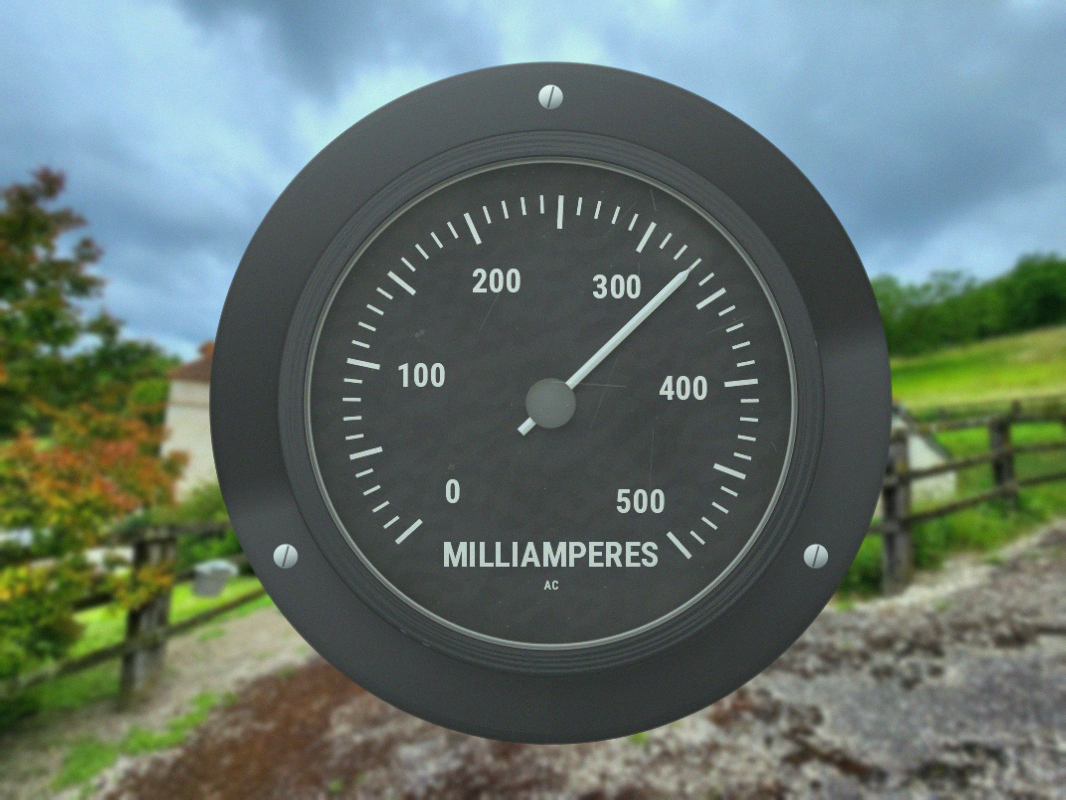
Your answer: **330** mA
